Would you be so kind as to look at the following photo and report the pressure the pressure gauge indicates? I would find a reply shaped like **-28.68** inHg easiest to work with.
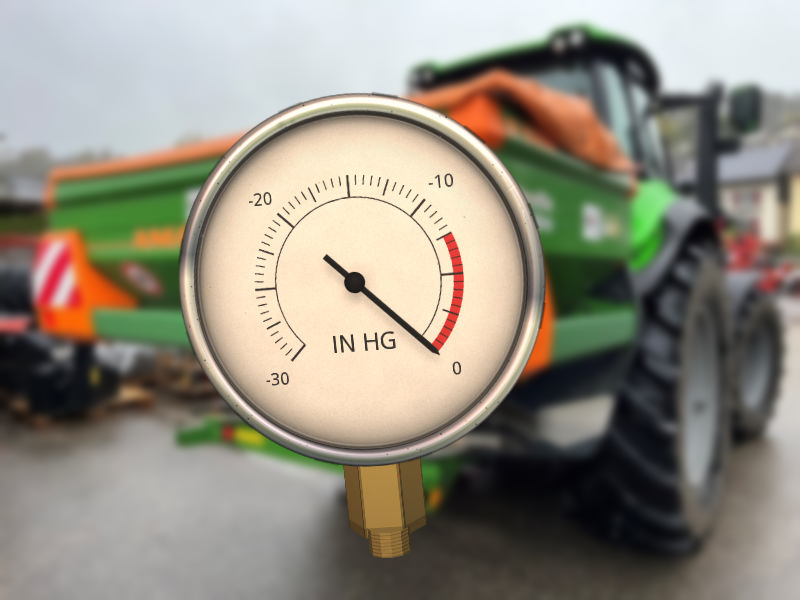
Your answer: **0** inHg
